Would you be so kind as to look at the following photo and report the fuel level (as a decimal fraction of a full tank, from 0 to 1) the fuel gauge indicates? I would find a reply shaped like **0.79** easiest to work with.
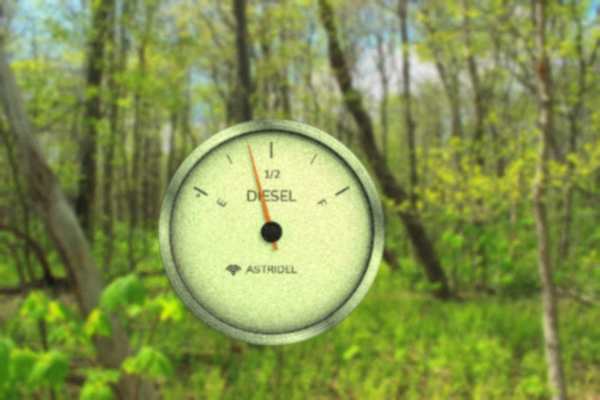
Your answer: **0.375**
